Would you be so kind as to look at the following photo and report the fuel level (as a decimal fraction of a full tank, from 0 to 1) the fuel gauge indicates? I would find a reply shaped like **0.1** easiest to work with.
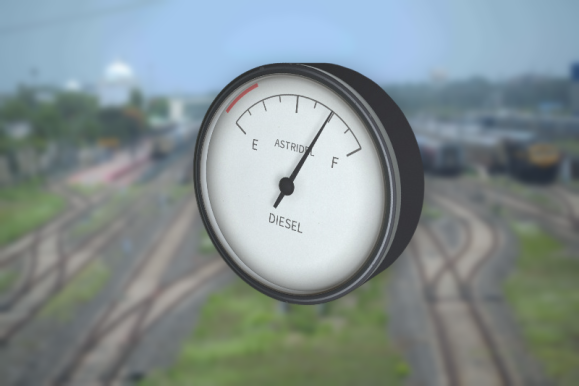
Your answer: **0.75**
